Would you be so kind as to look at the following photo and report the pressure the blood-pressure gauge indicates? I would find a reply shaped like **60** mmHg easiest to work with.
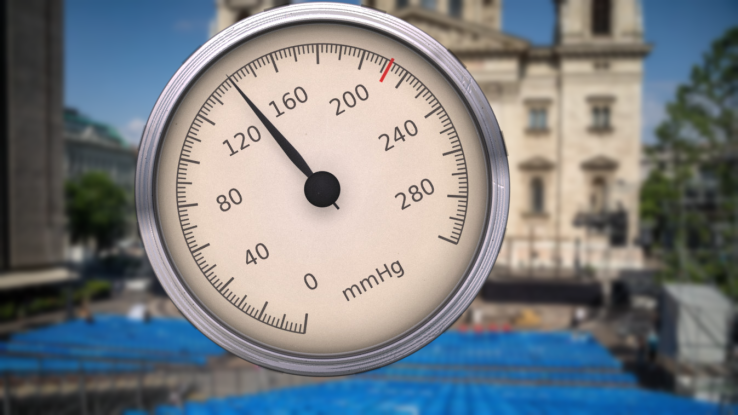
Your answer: **140** mmHg
